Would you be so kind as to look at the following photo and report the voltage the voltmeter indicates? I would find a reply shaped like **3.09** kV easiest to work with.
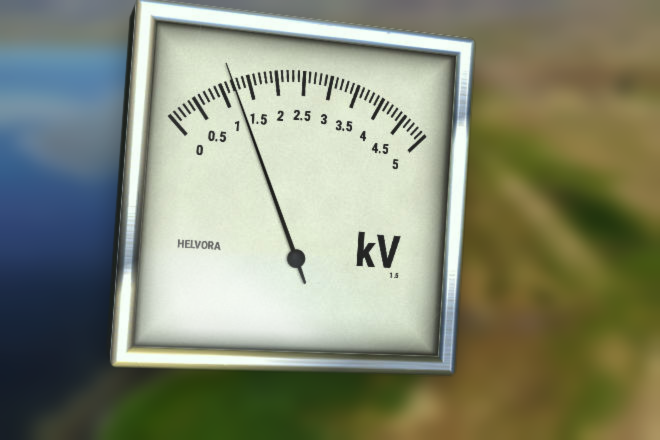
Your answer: **1.2** kV
